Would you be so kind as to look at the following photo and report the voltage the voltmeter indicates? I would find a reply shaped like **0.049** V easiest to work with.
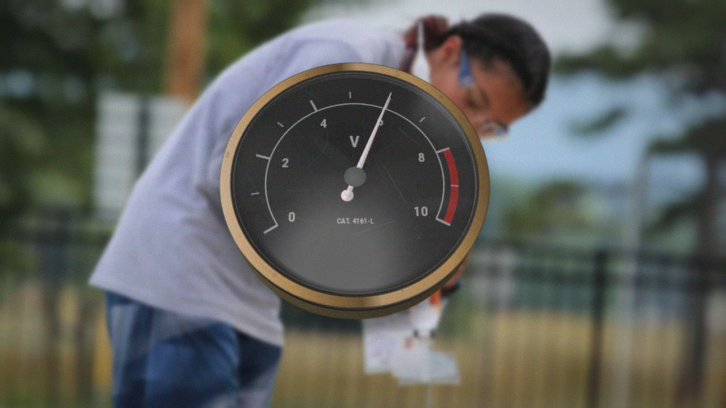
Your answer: **6** V
